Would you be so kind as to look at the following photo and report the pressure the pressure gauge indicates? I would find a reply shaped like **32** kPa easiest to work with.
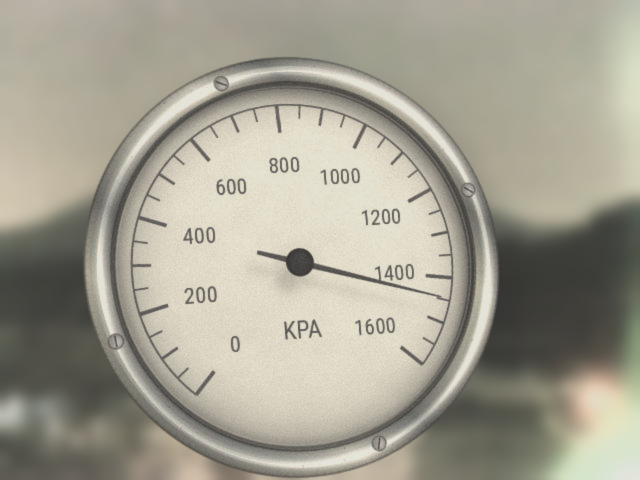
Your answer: **1450** kPa
